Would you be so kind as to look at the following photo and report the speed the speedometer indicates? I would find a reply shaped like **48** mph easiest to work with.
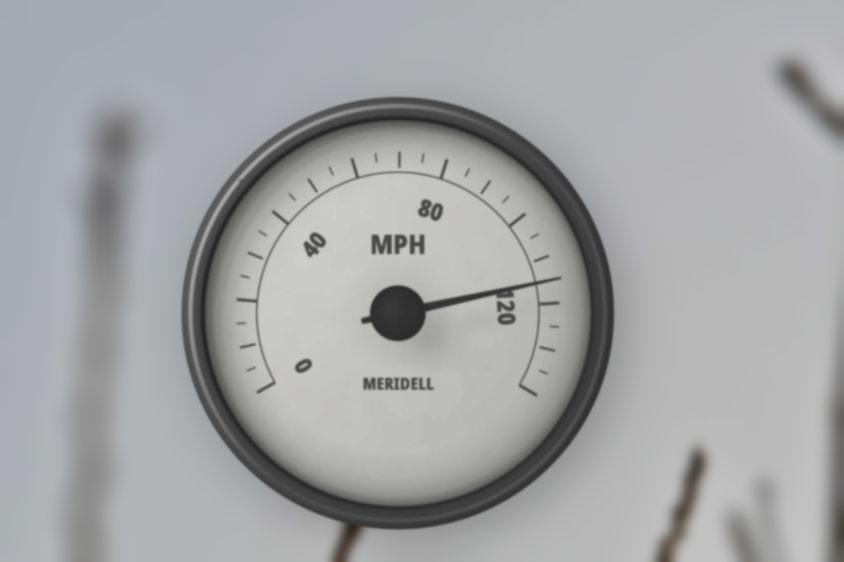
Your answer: **115** mph
